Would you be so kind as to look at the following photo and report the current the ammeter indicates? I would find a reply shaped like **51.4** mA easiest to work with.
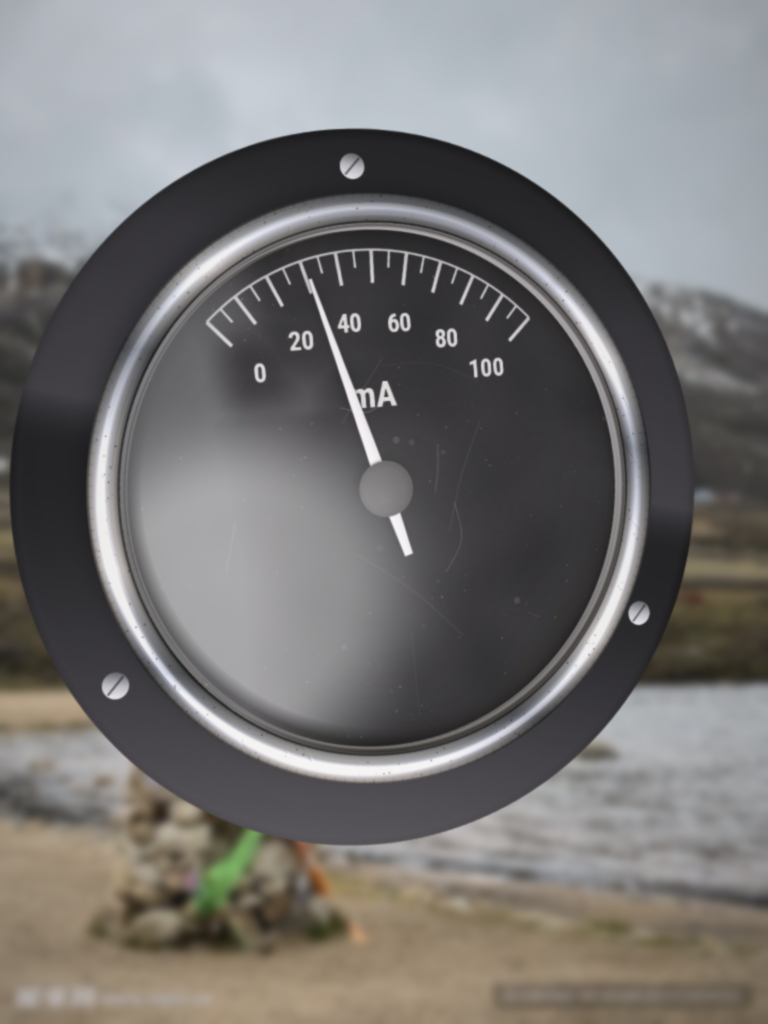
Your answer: **30** mA
